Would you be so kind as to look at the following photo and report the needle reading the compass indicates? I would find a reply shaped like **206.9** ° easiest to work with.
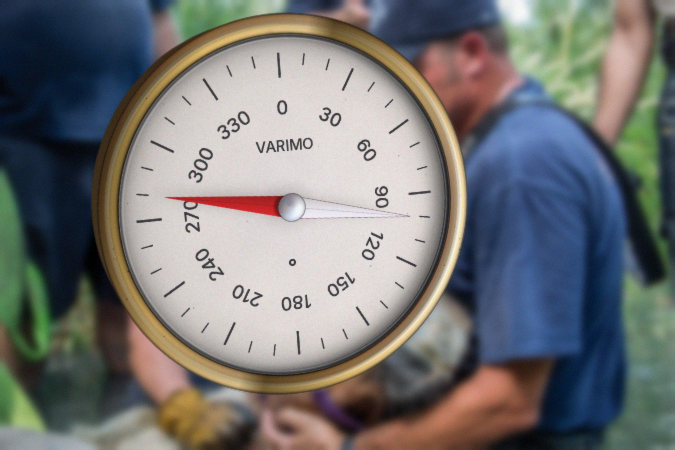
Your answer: **280** °
